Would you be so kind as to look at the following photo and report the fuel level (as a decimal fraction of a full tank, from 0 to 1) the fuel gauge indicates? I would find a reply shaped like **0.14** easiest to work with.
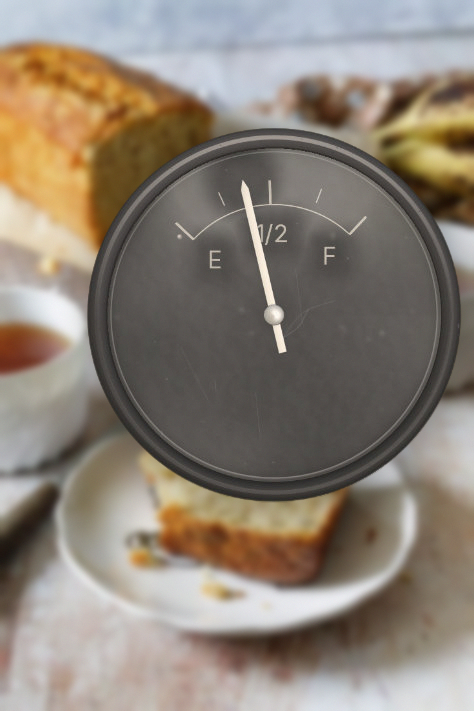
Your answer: **0.375**
